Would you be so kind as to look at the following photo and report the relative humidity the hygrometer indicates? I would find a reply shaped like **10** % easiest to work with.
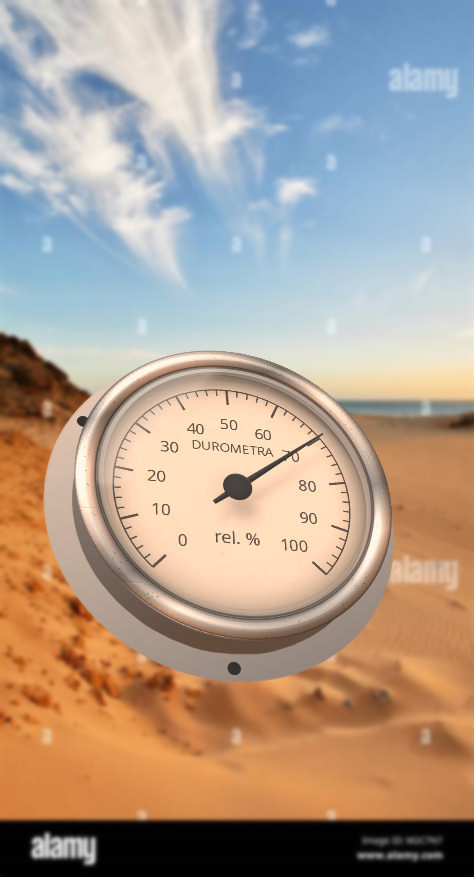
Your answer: **70** %
